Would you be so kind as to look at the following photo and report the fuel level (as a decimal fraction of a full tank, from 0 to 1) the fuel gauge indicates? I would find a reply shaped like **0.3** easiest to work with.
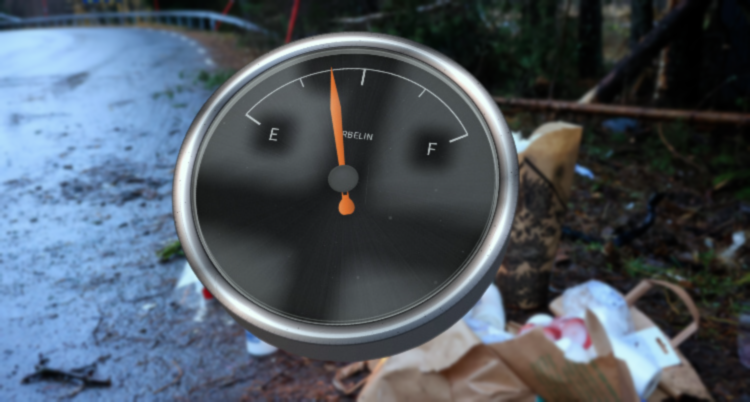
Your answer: **0.375**
